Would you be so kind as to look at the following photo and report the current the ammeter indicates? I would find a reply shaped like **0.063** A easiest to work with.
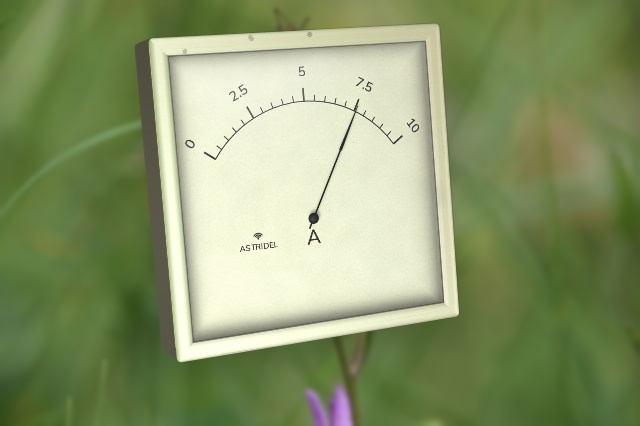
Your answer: **7.5** A
